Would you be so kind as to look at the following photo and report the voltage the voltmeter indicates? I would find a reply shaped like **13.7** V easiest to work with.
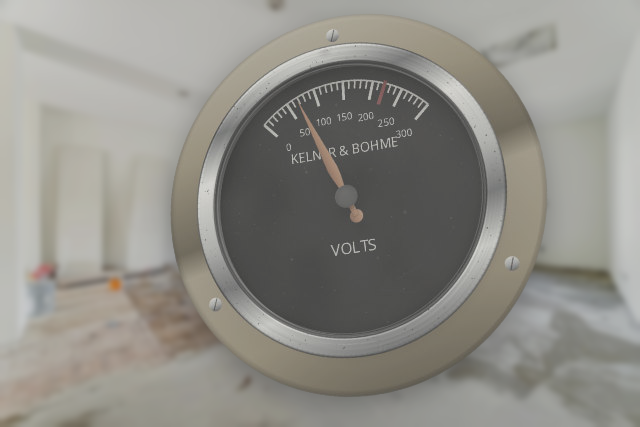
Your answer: **70** V
